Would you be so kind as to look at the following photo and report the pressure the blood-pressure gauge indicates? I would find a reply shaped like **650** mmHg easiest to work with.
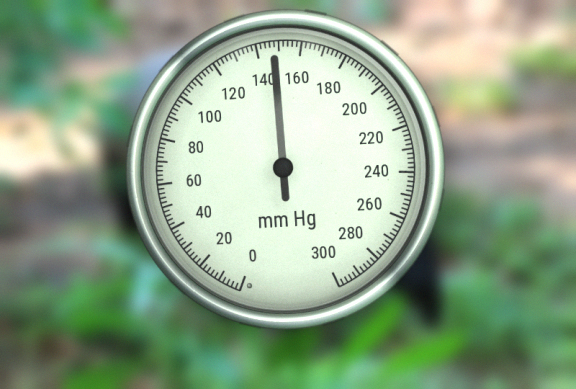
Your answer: **148** mmHg
